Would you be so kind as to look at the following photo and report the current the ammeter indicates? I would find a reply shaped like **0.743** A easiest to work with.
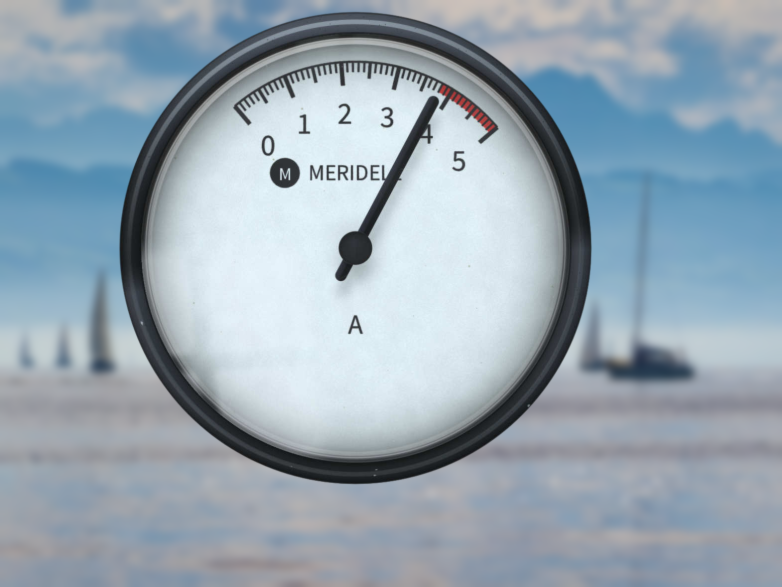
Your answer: **3.8** A
